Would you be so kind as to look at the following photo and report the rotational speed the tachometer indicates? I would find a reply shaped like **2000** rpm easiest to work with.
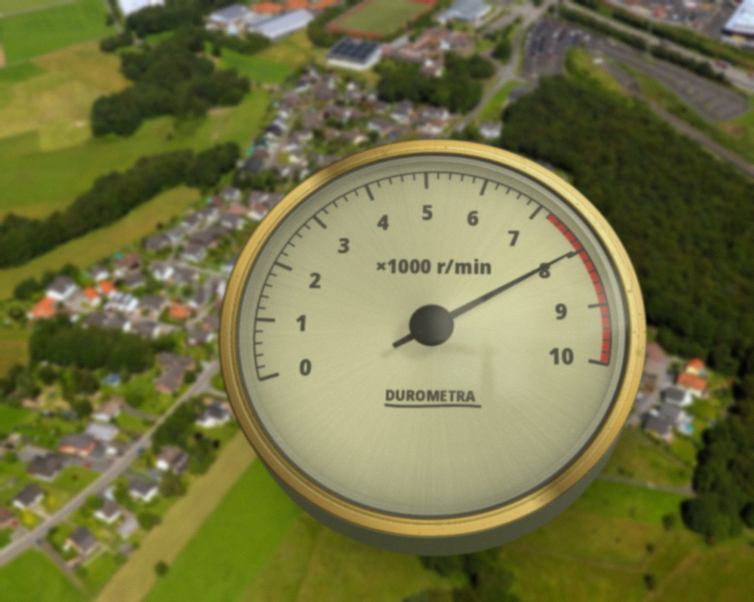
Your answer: **8000** rpm
